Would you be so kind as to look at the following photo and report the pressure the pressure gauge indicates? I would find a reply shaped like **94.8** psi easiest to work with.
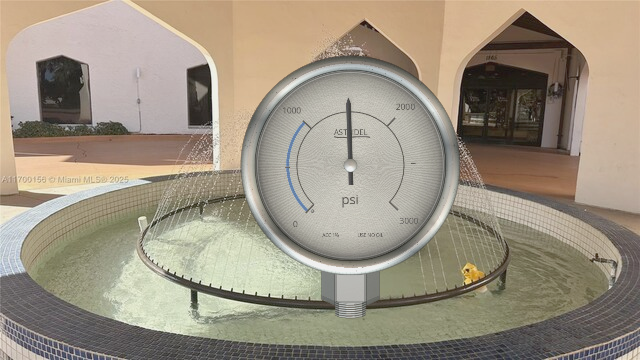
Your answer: **1500** psi
